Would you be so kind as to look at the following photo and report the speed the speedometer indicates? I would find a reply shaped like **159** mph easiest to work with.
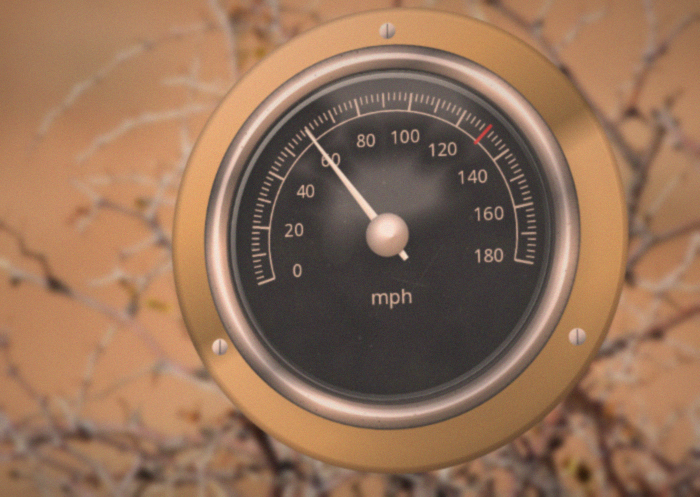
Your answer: **60** mph
